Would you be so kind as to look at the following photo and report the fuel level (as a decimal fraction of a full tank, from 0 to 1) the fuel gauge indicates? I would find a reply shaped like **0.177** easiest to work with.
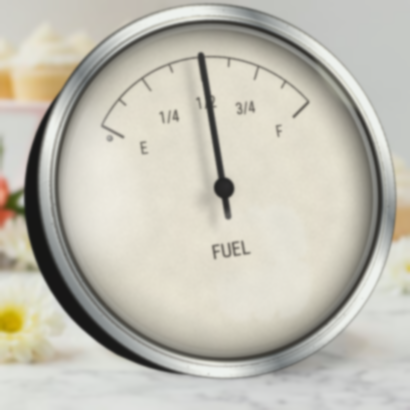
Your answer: **0.5**
